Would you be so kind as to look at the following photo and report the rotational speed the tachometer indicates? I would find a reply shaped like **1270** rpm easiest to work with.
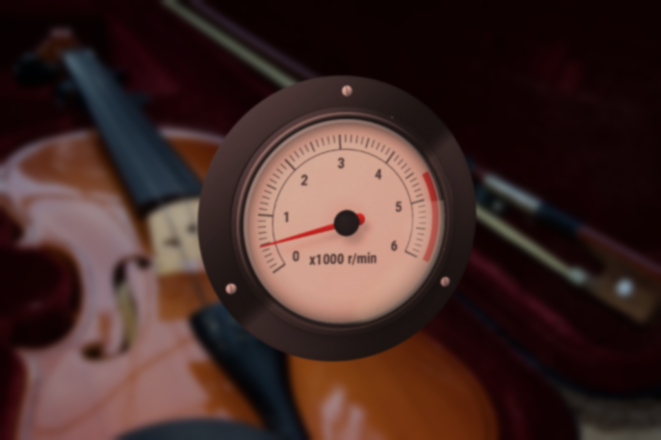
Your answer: **500** rpm
